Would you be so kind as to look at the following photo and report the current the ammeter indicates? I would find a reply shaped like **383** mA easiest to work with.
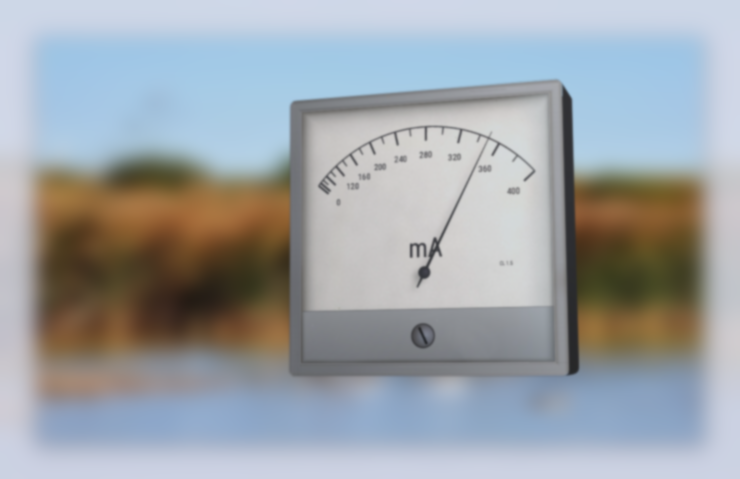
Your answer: **350** mA
